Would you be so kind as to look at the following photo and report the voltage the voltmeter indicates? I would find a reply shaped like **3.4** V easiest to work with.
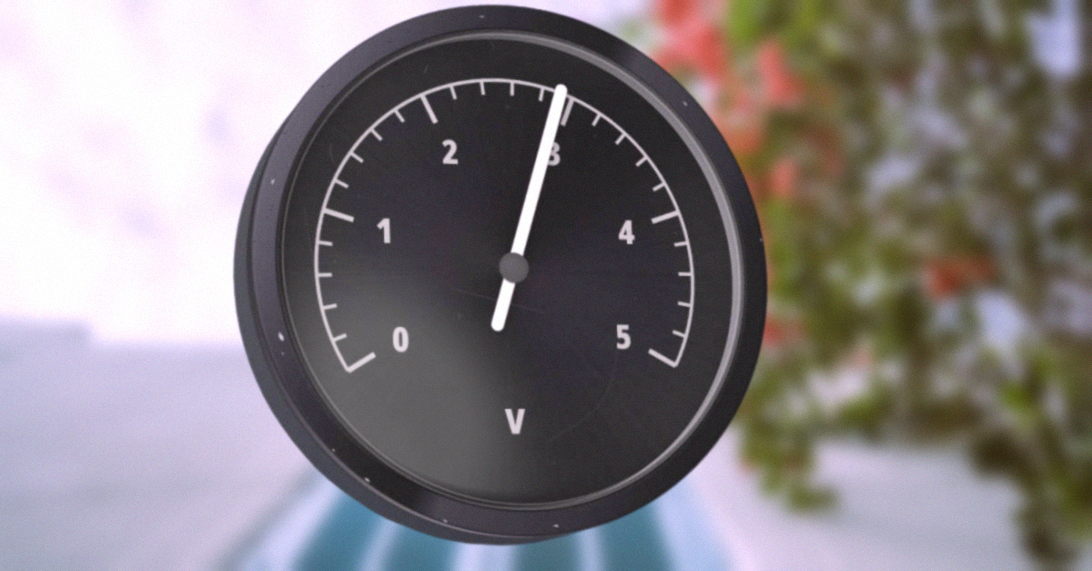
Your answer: **2.9** V
